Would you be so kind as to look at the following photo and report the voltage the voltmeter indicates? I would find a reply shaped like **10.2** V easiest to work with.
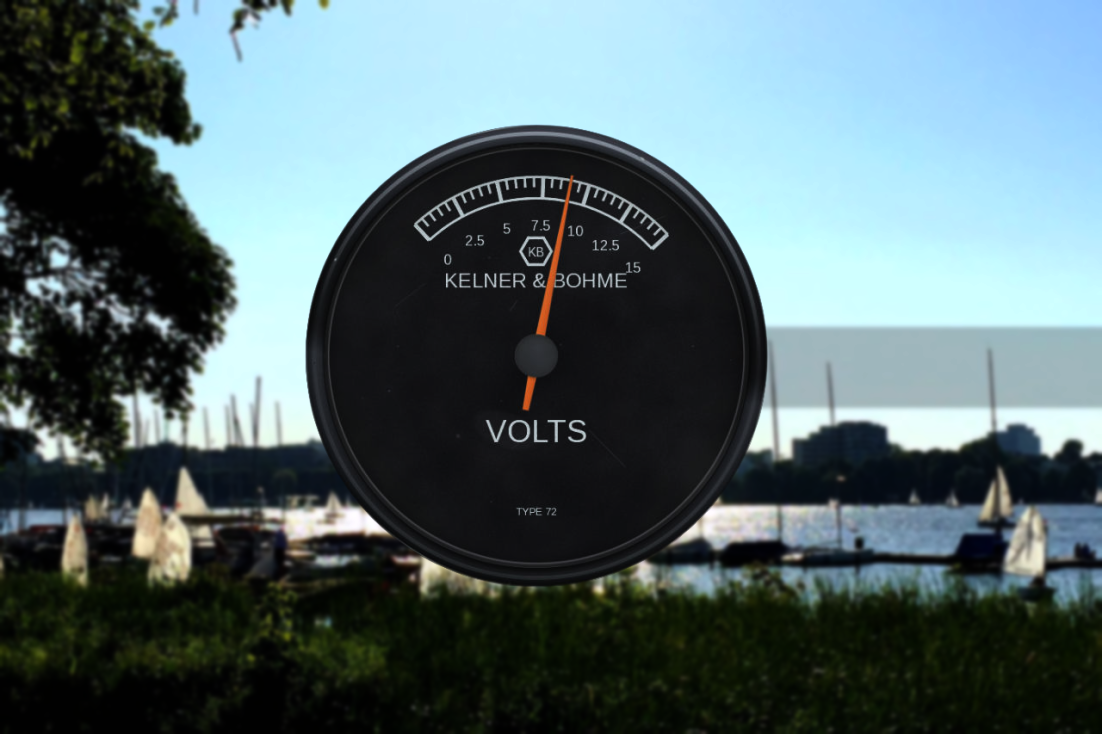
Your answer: **9** V
